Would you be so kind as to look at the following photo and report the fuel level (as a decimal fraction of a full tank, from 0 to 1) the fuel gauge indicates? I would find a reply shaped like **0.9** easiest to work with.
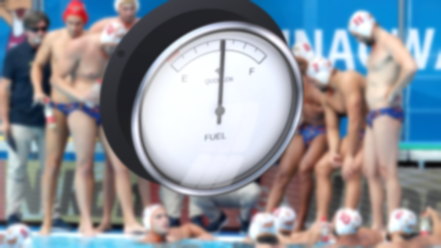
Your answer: **0.5**
